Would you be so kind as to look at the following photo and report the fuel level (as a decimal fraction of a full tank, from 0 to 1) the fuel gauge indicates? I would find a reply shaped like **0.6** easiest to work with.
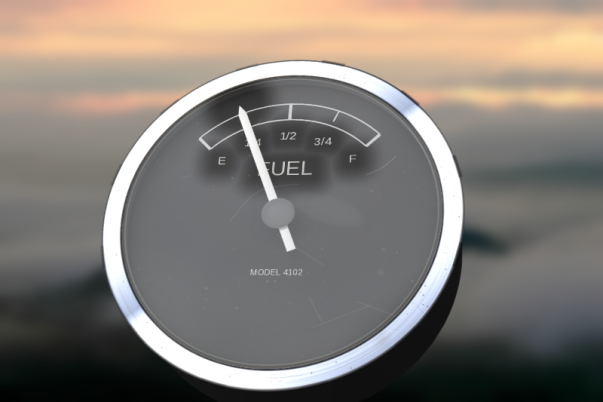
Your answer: **0.25**
